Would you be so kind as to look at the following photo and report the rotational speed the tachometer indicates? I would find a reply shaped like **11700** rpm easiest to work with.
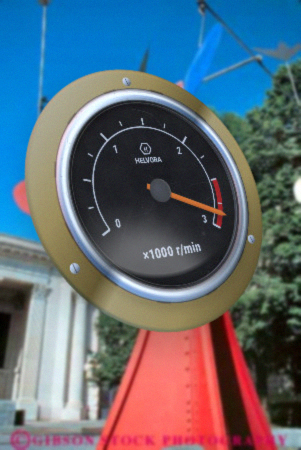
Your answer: **2875** rpm
